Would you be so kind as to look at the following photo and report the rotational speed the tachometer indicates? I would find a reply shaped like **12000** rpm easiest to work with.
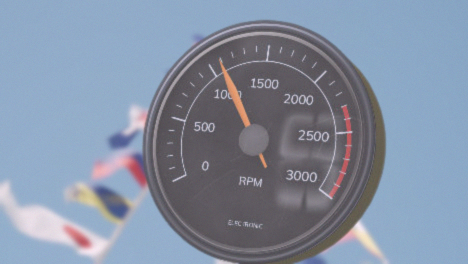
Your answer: **1100** rpm
